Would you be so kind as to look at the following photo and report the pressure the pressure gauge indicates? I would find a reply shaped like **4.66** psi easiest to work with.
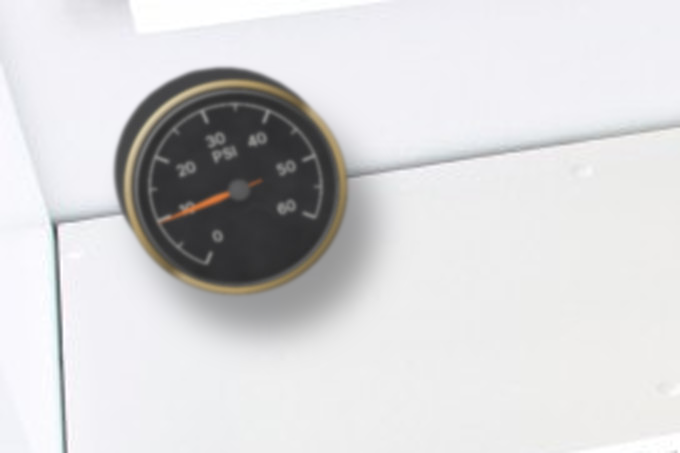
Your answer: **10** psi
